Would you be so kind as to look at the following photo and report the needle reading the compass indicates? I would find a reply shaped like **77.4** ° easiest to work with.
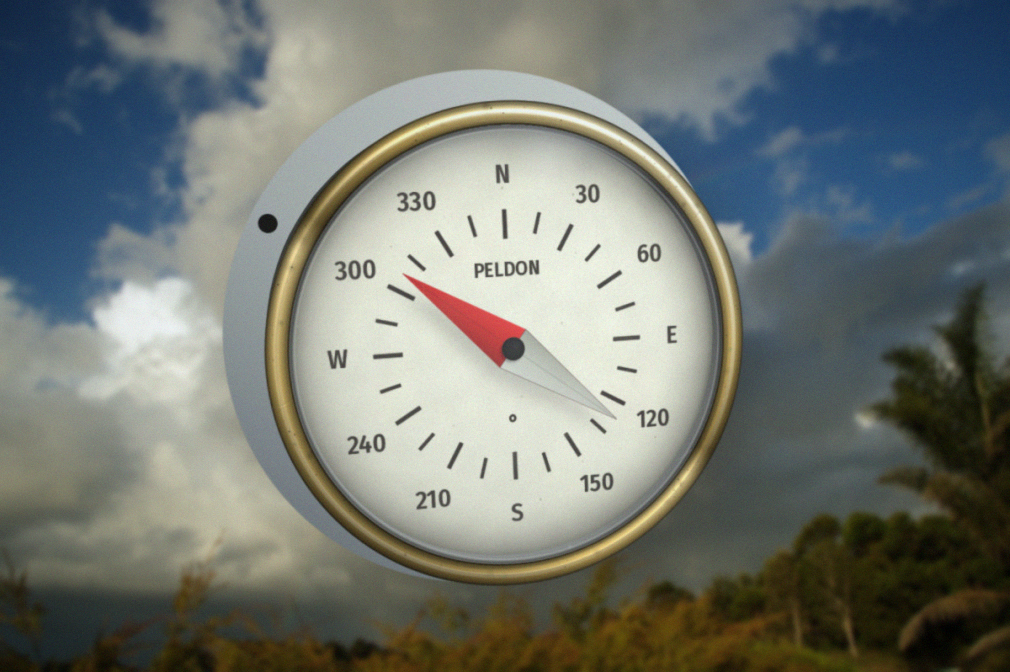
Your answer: **307.5** °
